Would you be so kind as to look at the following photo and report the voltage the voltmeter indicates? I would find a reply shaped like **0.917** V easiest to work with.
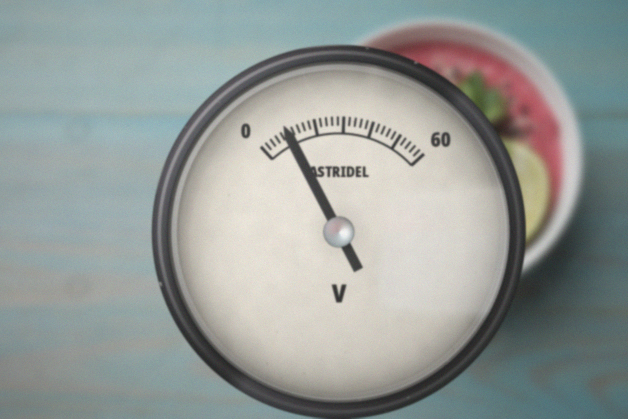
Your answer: **10** V
